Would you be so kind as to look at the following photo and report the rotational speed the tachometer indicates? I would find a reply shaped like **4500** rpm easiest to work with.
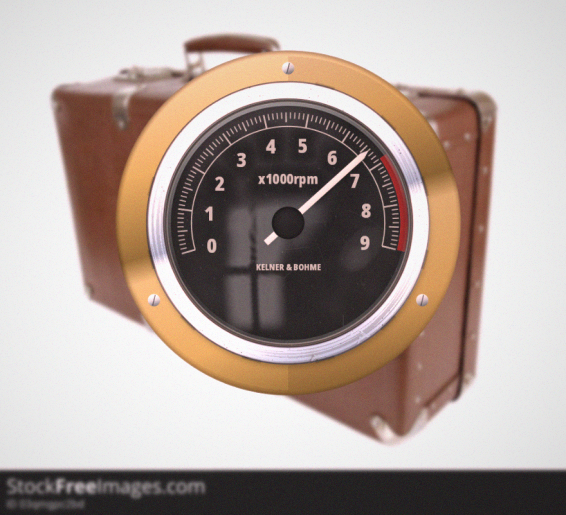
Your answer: **6600** rpm
